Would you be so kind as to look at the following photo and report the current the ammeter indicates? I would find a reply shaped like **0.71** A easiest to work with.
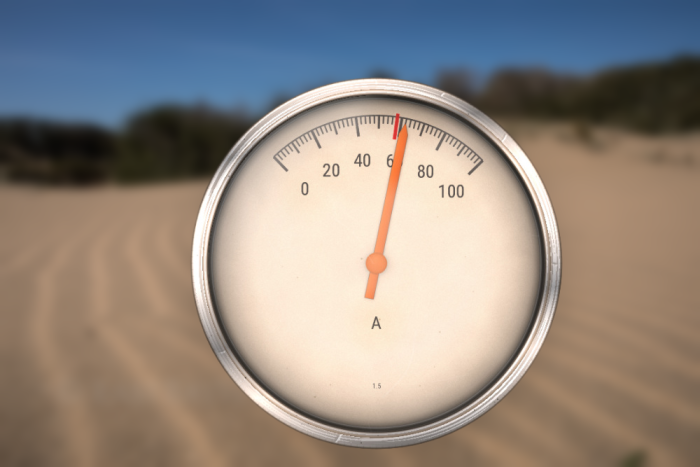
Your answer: **62** A
